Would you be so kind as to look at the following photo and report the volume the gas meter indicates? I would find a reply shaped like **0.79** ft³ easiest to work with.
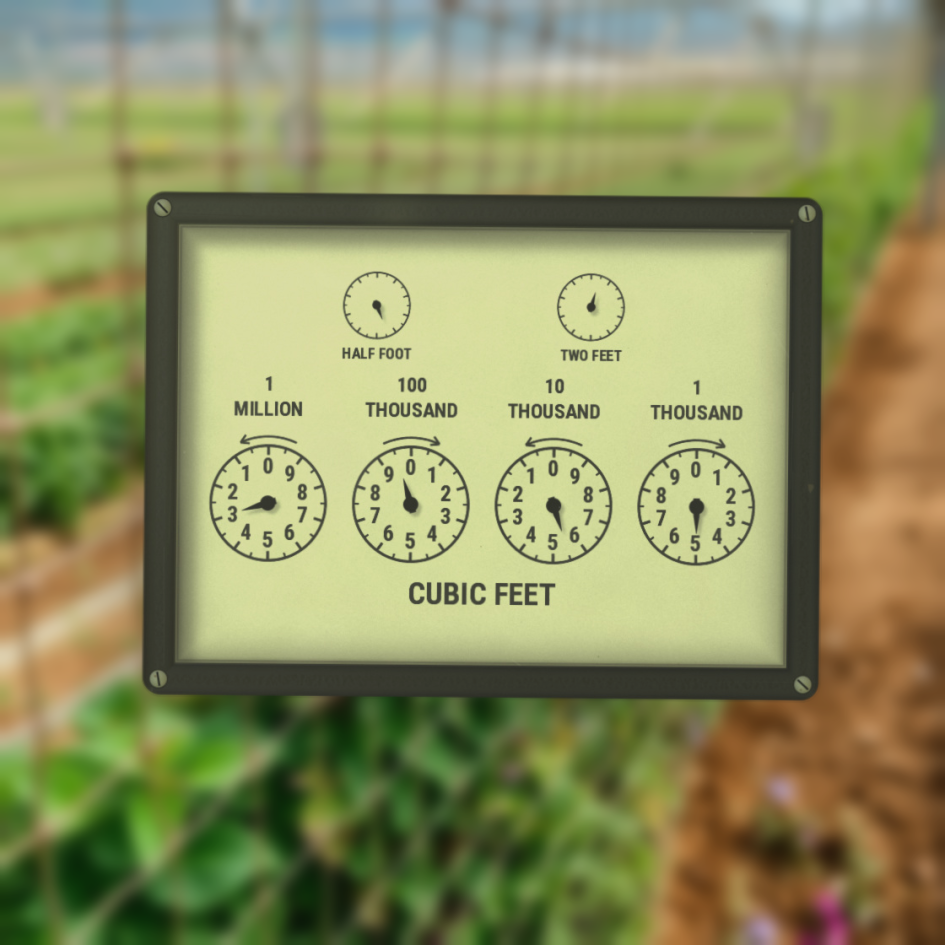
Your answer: **295500** ft³
